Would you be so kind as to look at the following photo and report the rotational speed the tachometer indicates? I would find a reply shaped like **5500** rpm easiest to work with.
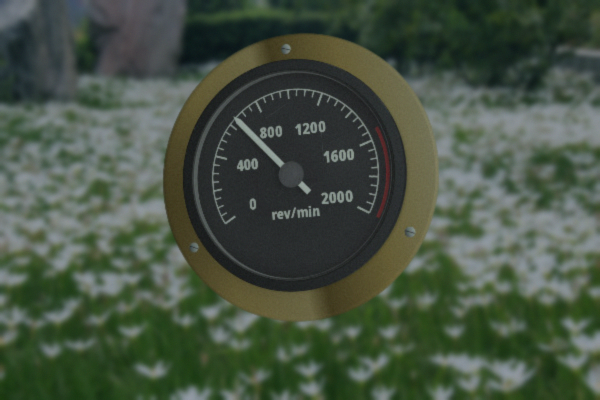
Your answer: **650** rpm
